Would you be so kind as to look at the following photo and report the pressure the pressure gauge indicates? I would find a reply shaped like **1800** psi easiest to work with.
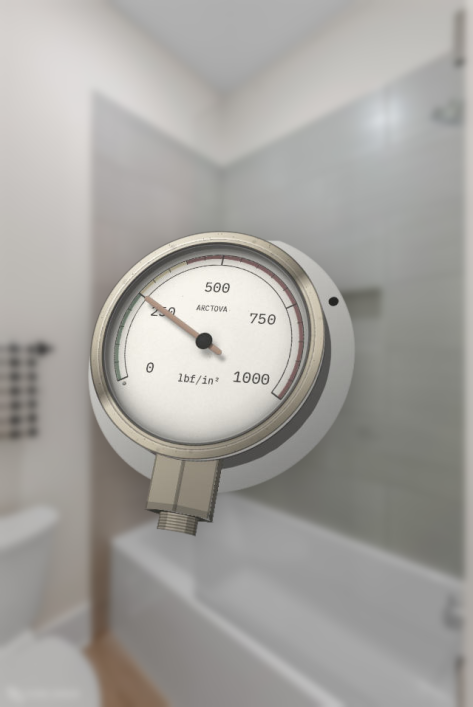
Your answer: **250** psi
